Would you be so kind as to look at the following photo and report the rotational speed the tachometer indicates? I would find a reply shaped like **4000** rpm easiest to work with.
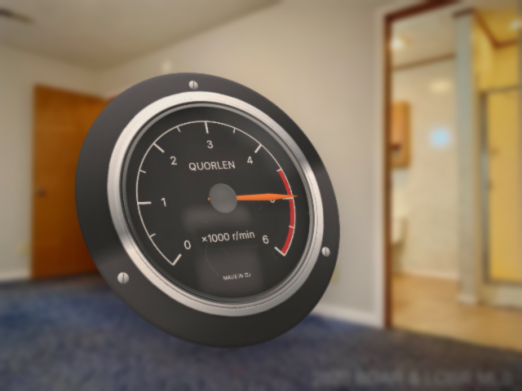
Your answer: **5000** rpm
